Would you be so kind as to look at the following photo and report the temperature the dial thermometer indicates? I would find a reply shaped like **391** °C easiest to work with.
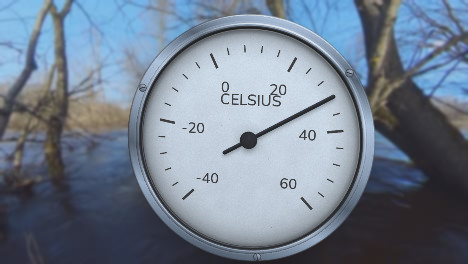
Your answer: **32** °C
